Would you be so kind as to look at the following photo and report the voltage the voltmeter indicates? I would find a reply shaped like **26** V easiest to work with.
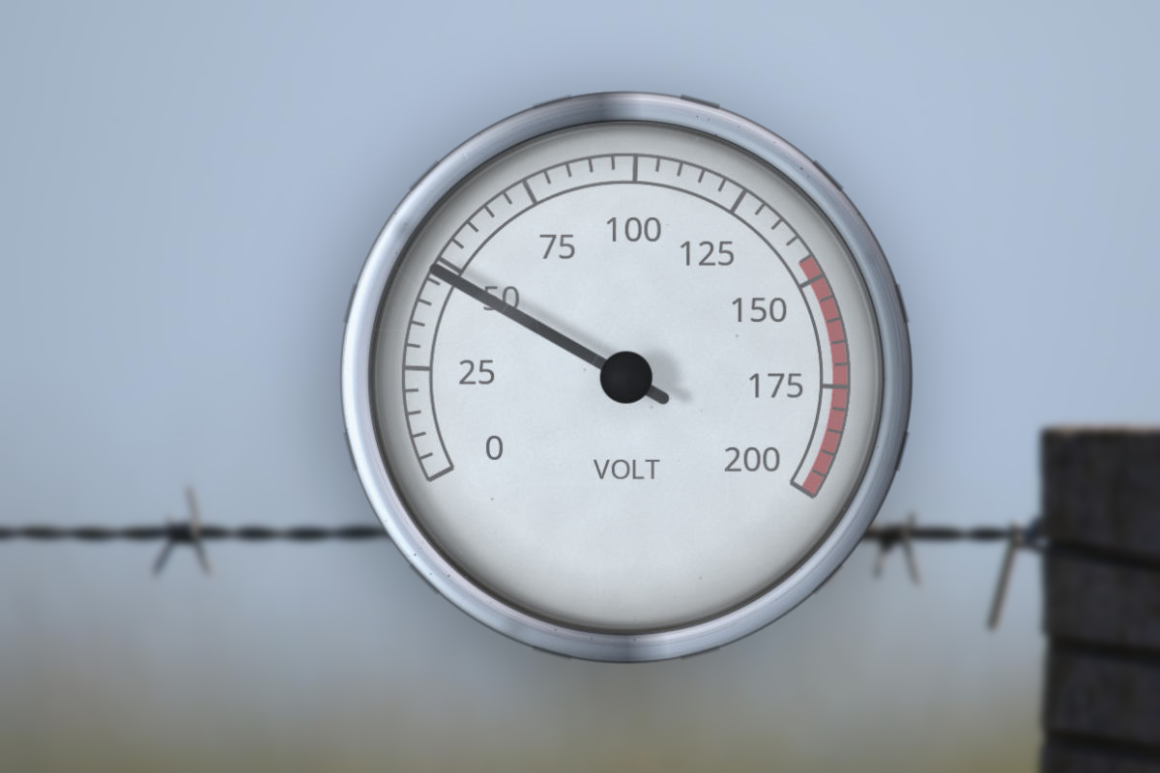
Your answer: **47.5** V
